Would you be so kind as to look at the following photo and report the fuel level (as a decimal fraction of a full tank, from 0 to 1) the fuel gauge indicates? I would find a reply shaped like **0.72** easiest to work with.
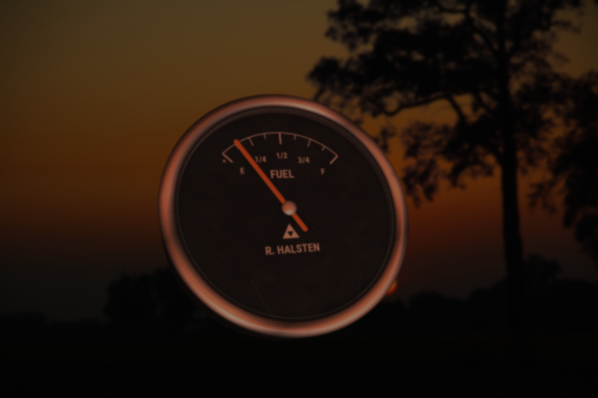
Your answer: **0.125**
